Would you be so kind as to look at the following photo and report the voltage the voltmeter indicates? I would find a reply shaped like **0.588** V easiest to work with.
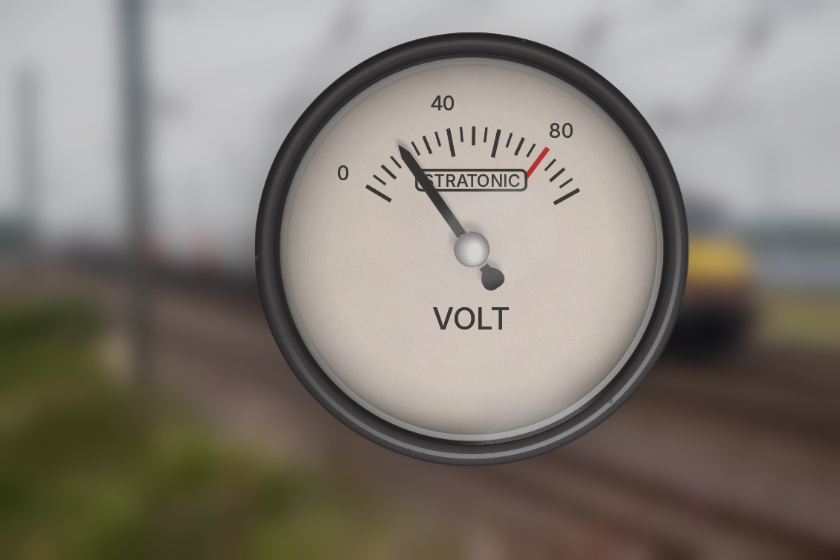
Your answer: **20** V
